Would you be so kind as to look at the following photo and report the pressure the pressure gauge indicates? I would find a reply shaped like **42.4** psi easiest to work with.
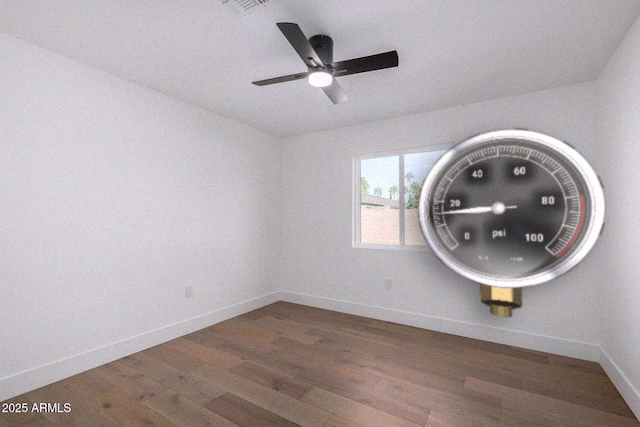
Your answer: **15** psi
